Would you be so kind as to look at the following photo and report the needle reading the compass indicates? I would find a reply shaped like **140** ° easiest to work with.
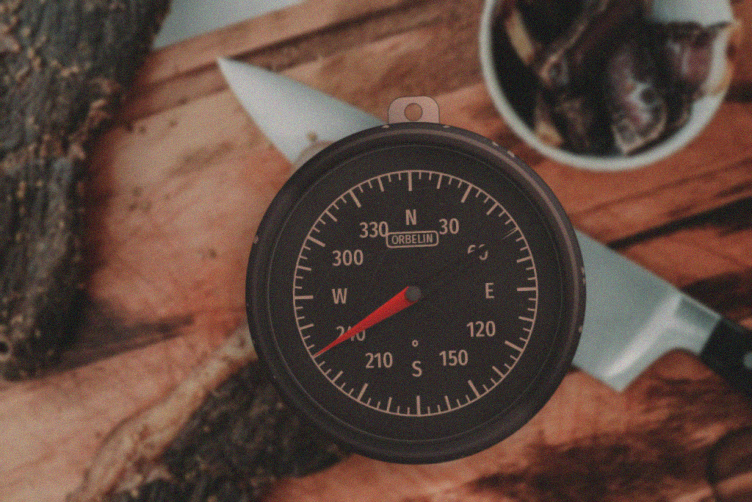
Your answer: **240** °
